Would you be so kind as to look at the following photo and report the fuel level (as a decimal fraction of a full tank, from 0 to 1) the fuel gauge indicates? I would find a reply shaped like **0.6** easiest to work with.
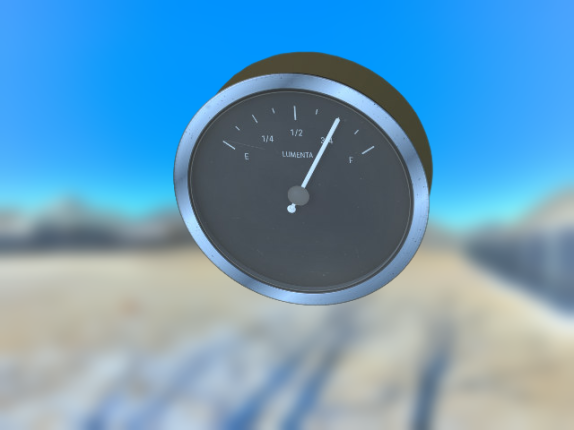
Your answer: **0.75**
